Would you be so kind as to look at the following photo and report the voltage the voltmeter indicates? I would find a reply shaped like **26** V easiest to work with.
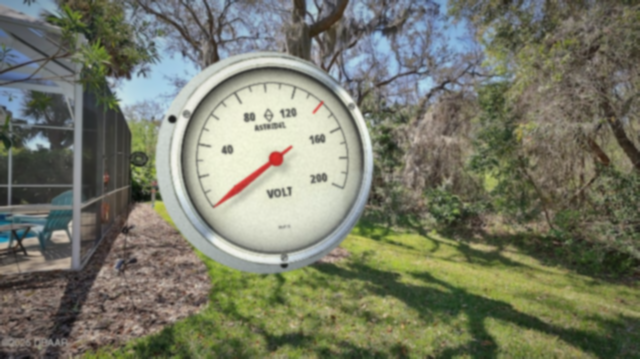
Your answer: **0** V
